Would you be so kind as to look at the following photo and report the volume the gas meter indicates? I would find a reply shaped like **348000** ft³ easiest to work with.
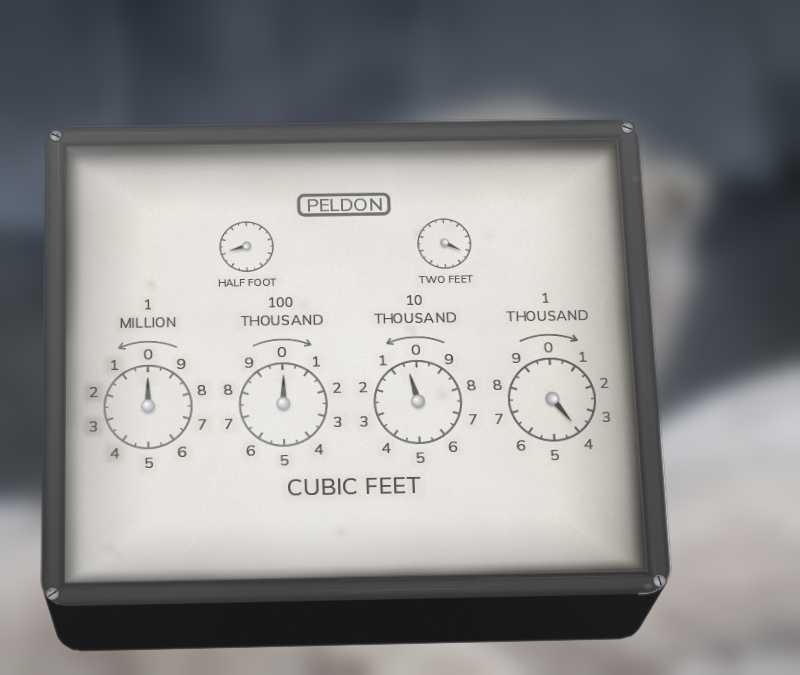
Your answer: **400** ft³
